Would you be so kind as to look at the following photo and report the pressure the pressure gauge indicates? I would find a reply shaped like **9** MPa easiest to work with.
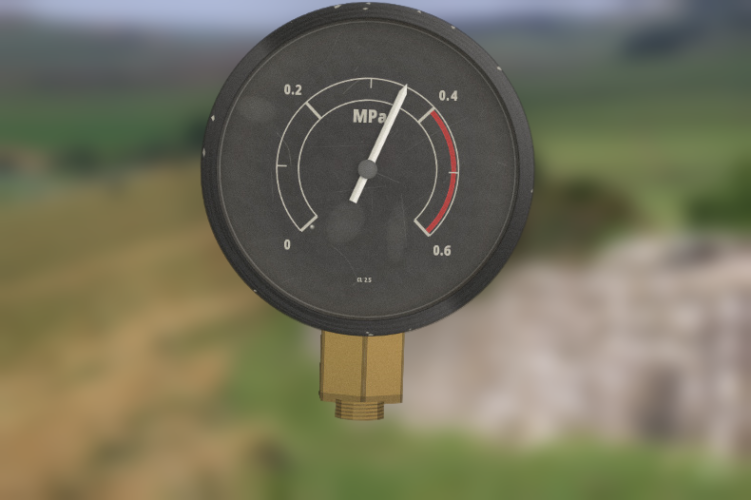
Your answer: **0.35** MPa
